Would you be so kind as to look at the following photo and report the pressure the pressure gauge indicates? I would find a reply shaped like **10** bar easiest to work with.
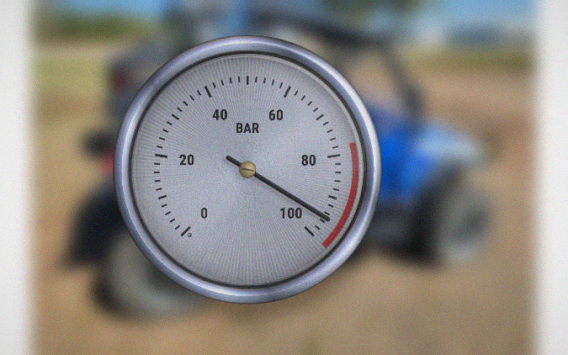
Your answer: **95** bar
